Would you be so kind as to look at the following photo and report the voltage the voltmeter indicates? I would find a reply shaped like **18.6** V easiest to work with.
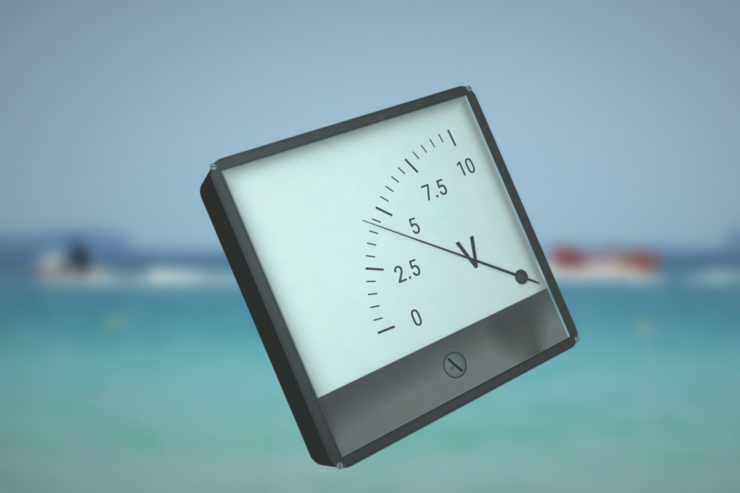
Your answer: **4.25** V
